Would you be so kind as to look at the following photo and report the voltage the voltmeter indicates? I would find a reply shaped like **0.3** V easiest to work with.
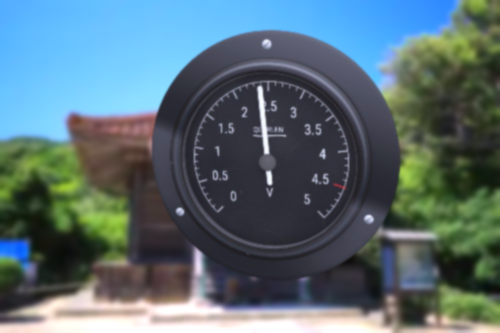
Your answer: **2.4** V
